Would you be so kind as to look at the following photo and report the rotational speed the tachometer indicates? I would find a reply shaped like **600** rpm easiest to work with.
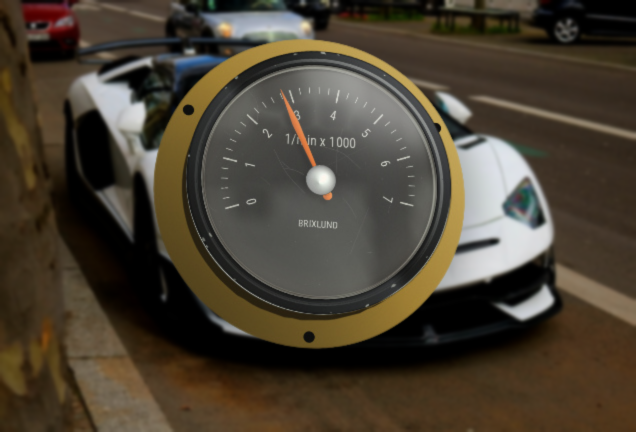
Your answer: **2800** rpm
